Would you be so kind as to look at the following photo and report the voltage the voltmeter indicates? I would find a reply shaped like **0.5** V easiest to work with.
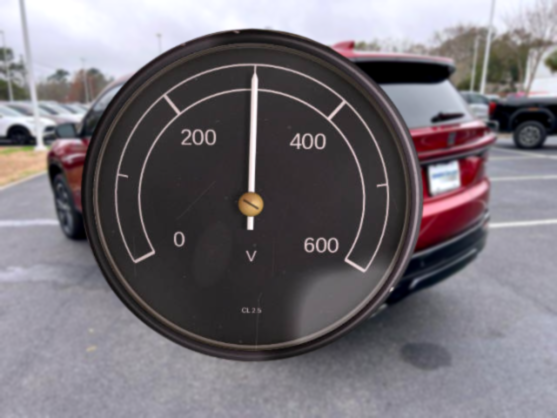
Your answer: **300** V
